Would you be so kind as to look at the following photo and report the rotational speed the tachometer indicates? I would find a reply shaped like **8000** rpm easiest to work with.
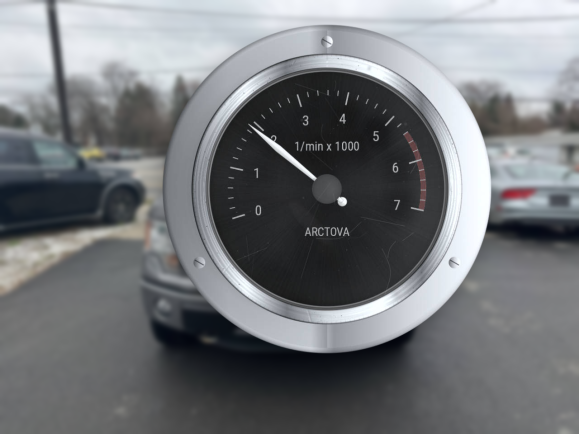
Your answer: **1900** rpm
